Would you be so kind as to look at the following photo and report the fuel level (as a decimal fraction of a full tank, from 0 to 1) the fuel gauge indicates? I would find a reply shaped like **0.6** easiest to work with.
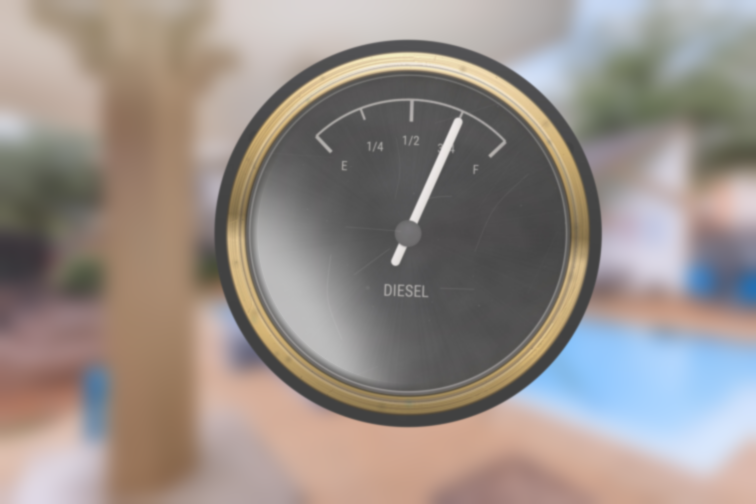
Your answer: **0.75**
